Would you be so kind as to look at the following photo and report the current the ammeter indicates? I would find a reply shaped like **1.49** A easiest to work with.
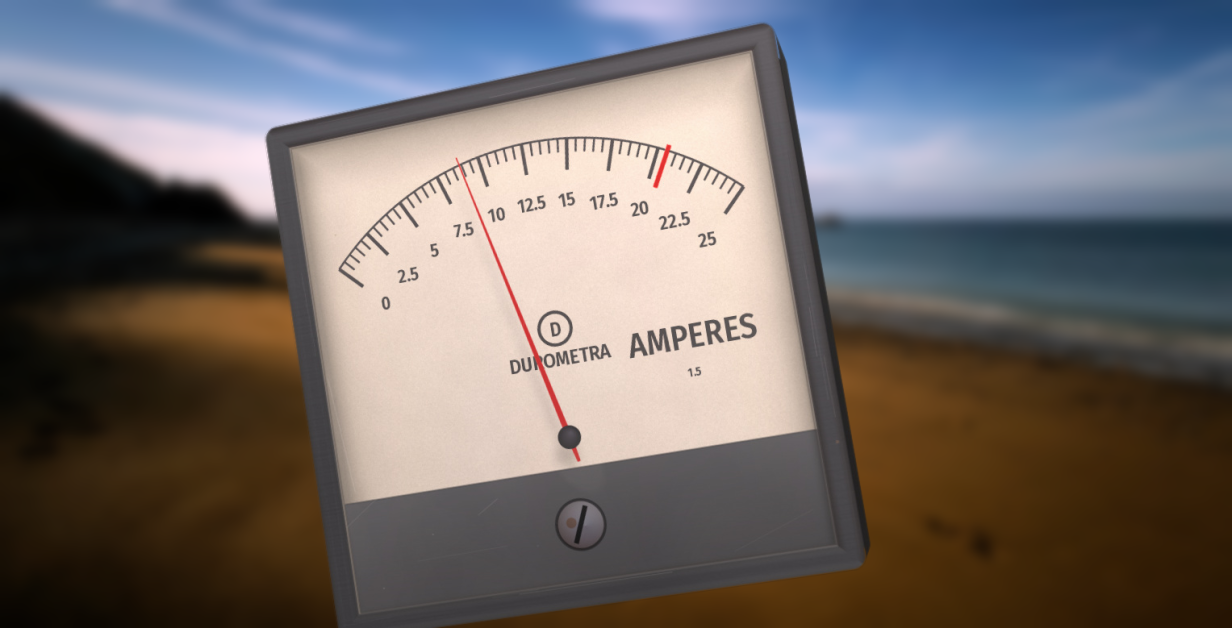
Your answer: **9** A
